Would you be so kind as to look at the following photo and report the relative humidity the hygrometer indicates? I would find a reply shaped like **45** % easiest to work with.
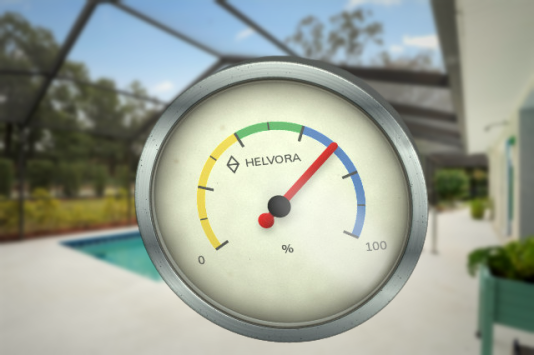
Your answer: **70** %
